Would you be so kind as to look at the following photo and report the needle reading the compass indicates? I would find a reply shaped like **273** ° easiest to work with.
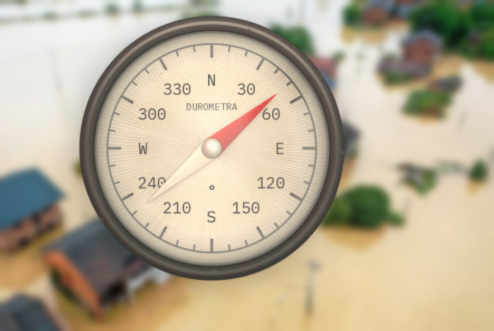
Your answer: **50** °
